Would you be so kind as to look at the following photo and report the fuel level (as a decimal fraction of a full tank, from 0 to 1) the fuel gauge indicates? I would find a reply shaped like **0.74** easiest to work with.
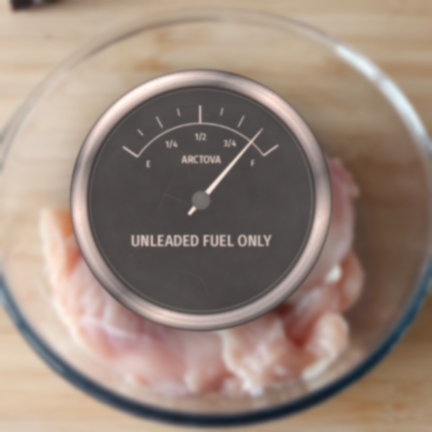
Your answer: **0.875**
